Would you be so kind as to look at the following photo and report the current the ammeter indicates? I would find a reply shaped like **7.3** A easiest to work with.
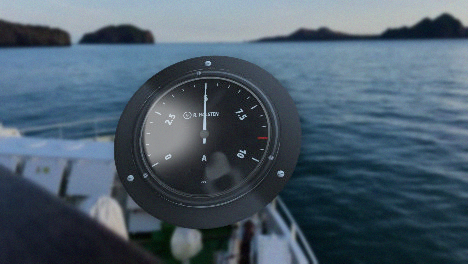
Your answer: **5** A
